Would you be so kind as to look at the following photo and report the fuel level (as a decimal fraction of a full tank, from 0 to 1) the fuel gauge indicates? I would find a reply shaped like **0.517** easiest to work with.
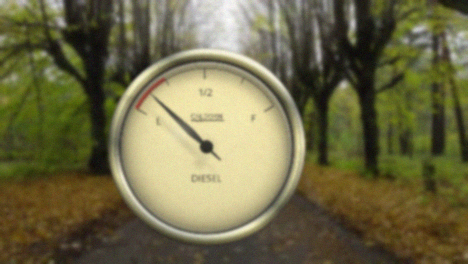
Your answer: **0.125**
